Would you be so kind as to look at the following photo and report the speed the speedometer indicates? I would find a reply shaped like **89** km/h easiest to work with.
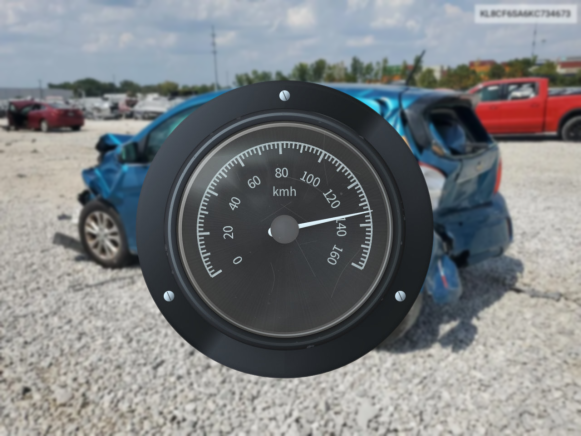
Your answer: **134** km/h
